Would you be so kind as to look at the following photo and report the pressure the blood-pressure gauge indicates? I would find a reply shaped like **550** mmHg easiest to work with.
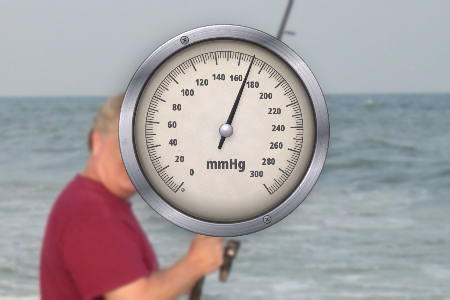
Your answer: **170** mmHg
